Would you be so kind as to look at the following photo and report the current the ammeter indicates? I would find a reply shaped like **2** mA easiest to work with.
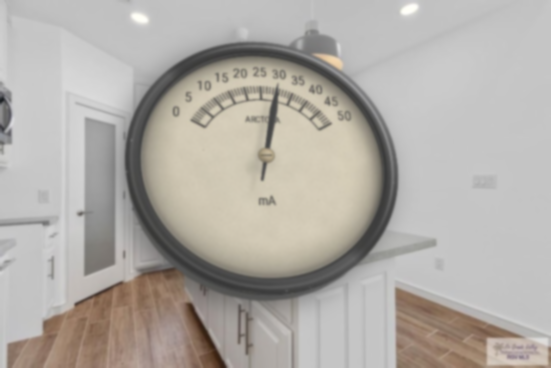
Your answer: **30** mA
